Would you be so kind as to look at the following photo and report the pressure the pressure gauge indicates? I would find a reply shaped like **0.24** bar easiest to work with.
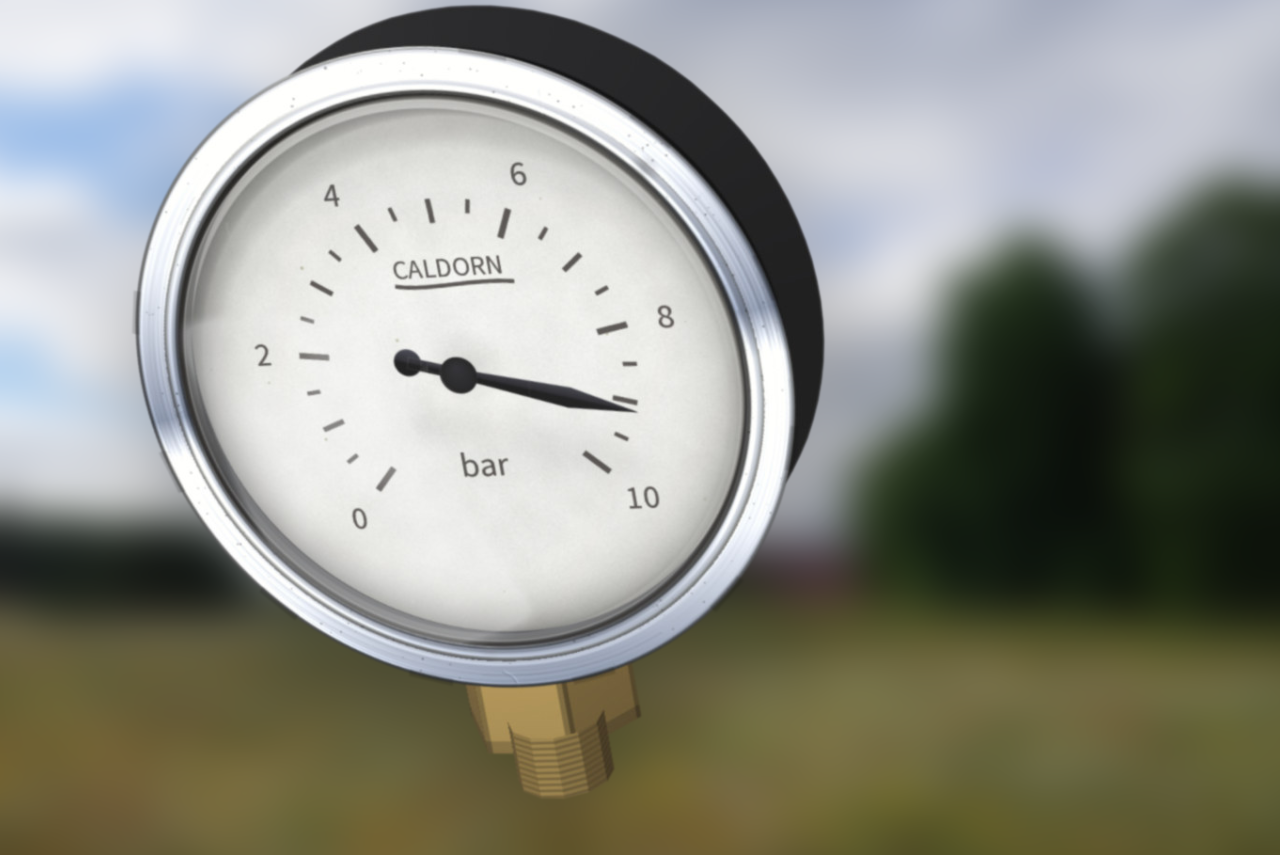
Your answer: **9** bar
